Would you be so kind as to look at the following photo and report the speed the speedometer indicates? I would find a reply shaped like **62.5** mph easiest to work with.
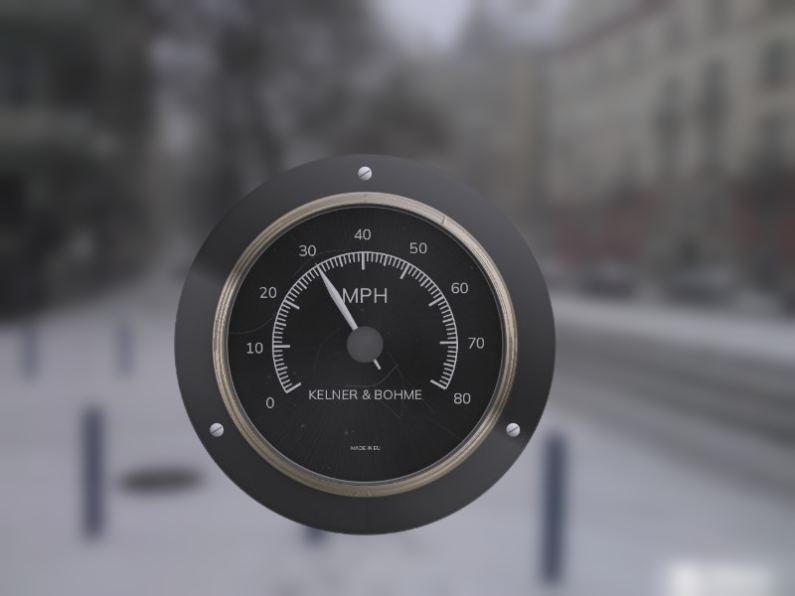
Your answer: **30** mph
